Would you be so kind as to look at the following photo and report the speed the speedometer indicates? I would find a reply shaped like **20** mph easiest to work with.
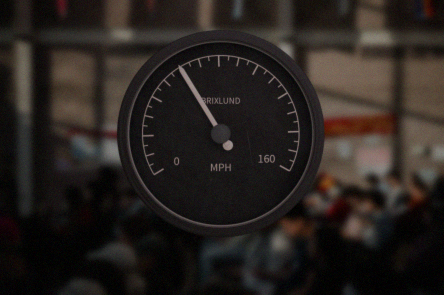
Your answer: **60** mph
